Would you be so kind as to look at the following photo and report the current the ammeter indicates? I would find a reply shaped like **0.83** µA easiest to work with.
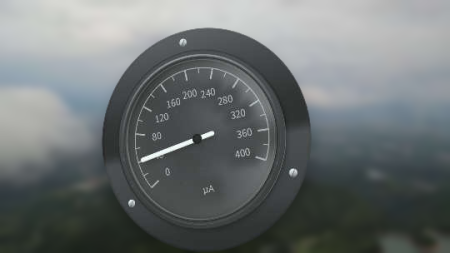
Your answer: **40** µA
